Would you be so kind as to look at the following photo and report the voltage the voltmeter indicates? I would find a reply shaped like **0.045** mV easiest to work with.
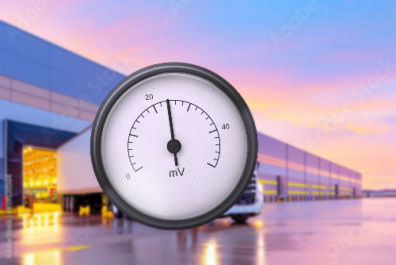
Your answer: **24** mV
